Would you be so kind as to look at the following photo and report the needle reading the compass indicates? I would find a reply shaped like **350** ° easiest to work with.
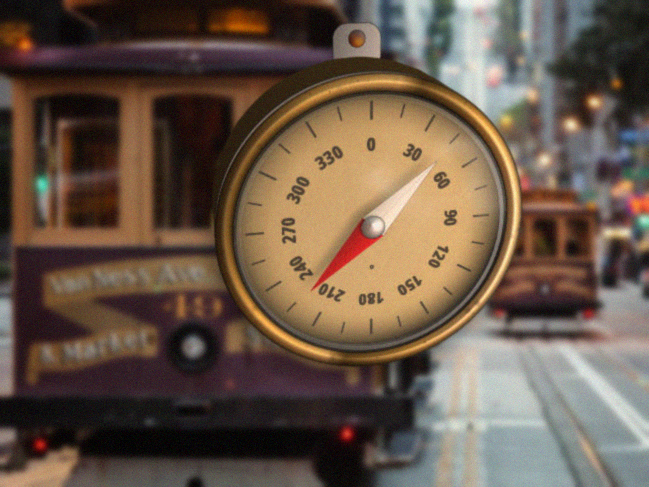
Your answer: **225** °
